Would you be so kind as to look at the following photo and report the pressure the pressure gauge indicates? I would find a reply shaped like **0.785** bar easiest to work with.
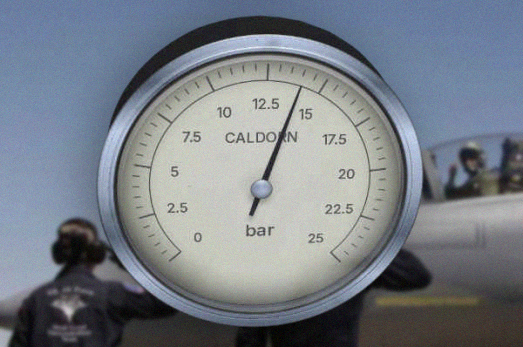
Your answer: **14** bar
